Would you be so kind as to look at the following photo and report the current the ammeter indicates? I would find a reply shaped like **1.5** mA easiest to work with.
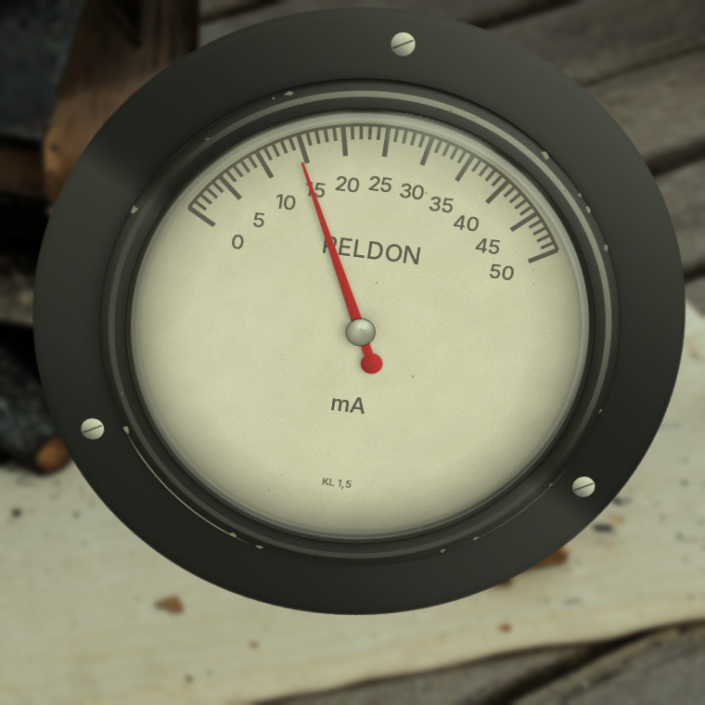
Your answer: **14.5** mA
